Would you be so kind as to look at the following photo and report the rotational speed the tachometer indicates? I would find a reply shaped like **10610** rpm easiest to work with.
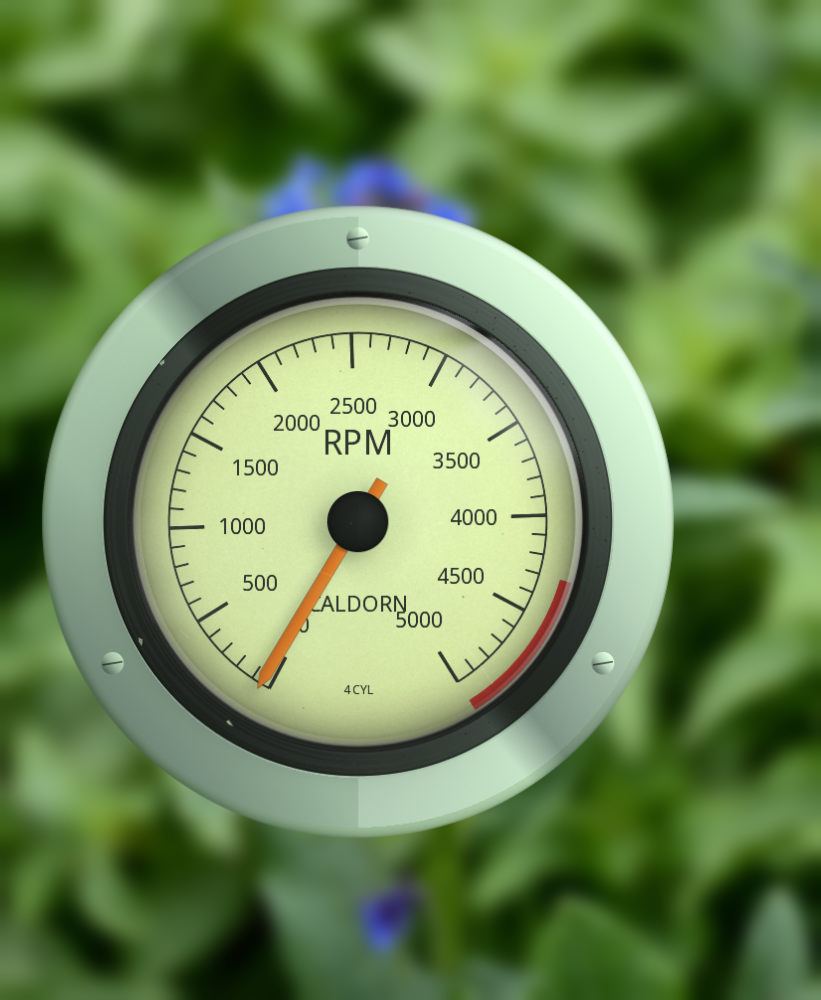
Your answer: **50** rpm
